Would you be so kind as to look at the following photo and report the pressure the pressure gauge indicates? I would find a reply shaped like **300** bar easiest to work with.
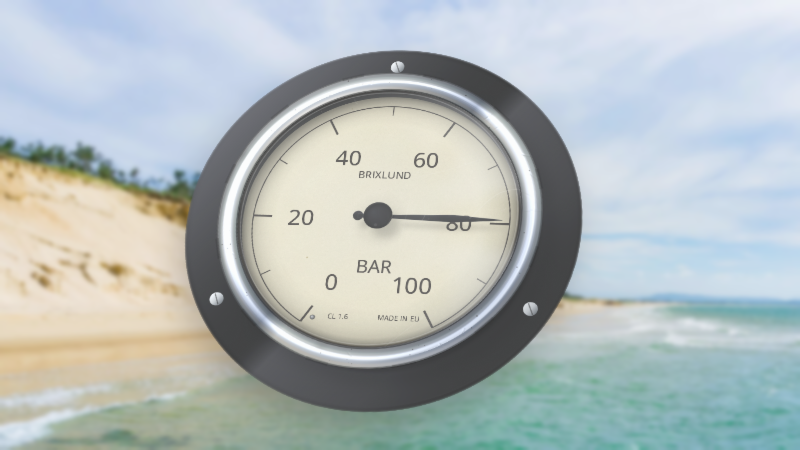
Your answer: **80** bar
